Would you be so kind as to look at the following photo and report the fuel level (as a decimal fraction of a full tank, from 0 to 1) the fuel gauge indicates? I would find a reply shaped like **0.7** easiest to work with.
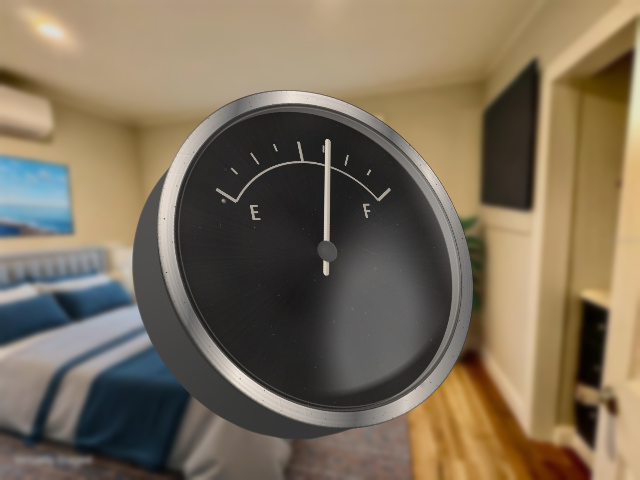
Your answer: **0.625**
